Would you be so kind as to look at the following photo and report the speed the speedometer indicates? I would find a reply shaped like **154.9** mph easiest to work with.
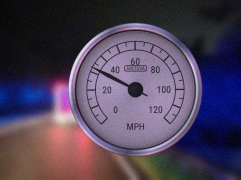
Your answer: **32.5** mph
